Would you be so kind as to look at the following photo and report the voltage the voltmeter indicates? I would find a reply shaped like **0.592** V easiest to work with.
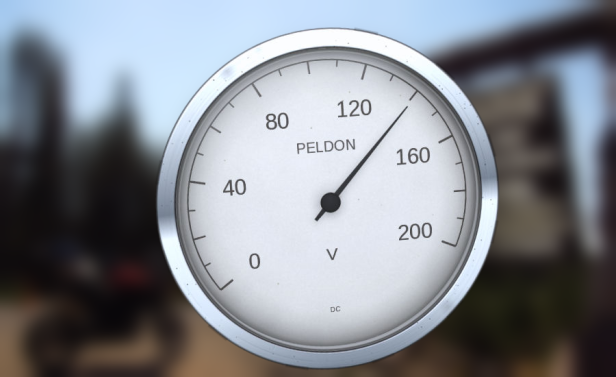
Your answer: **140** V
